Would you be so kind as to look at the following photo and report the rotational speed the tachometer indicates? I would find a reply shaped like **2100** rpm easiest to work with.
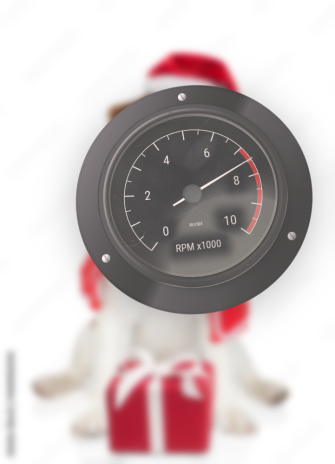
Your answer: **7500** rpm
